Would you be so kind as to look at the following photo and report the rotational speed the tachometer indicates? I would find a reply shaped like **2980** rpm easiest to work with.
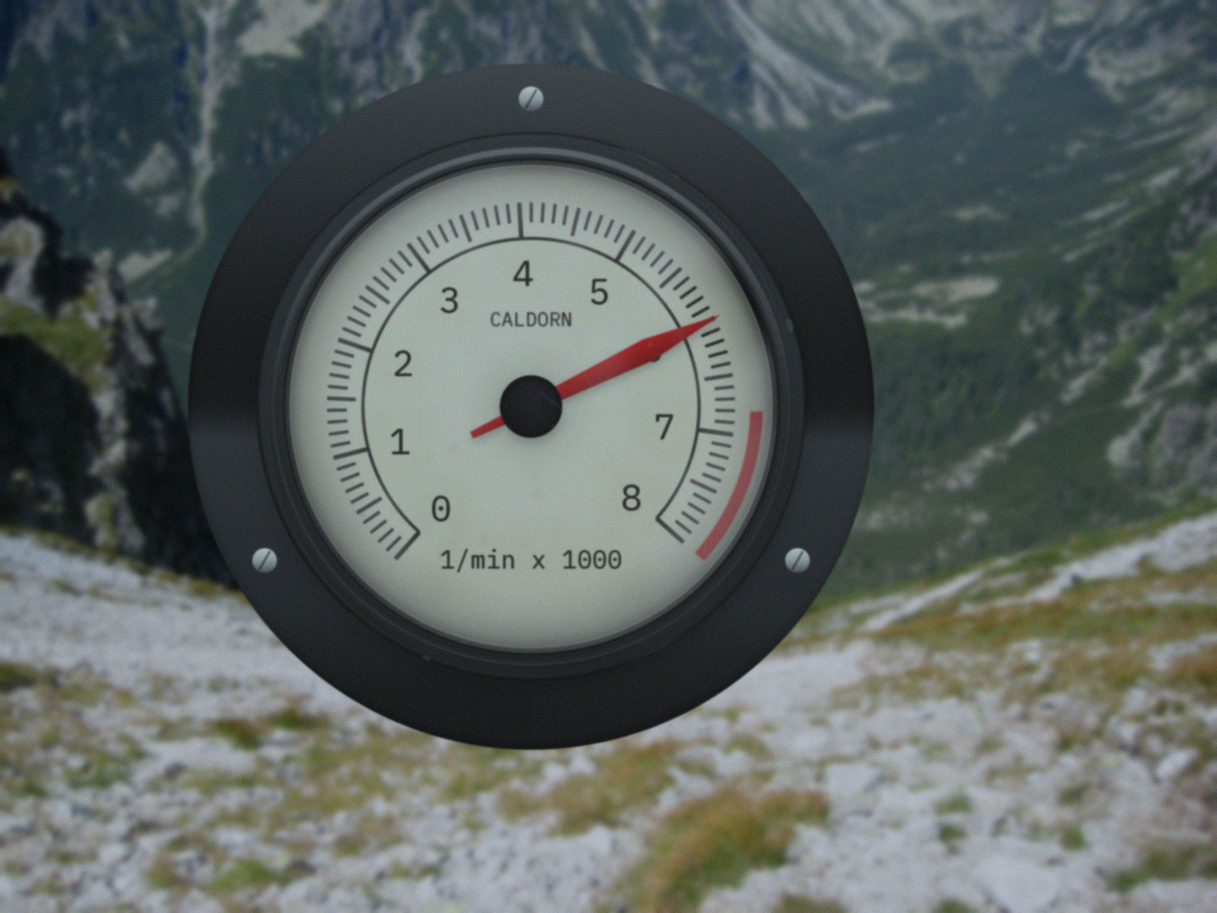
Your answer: **6000** rpm
